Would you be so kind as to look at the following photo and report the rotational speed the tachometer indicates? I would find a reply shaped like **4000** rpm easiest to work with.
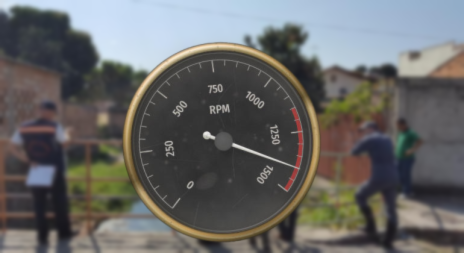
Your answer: **1400** rpm
